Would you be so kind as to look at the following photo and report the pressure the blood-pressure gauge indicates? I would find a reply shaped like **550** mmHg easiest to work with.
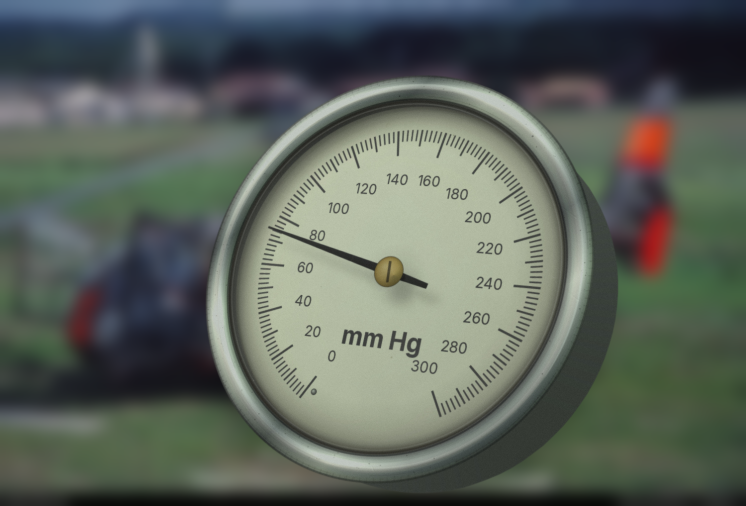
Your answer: **74** mmHg
